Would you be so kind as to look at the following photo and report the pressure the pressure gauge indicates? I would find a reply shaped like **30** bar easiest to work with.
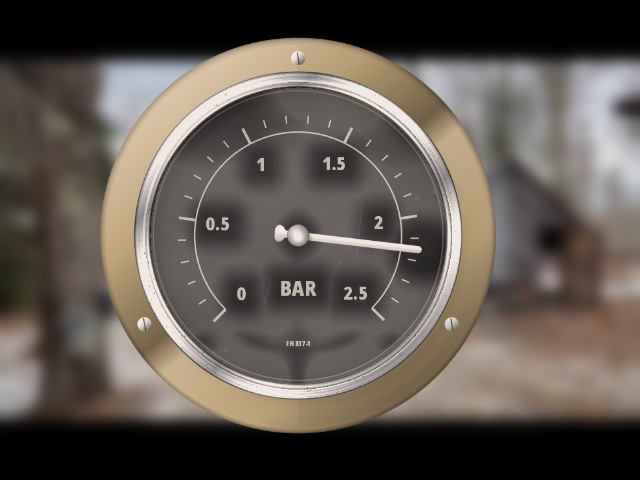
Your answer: **2.15** bar
